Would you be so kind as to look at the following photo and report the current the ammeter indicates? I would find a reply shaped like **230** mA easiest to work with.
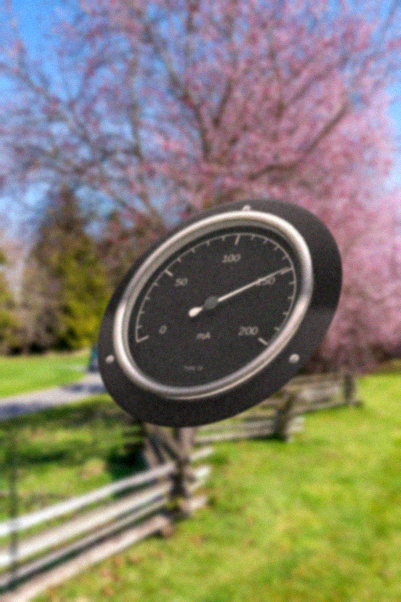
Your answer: **150** mA
